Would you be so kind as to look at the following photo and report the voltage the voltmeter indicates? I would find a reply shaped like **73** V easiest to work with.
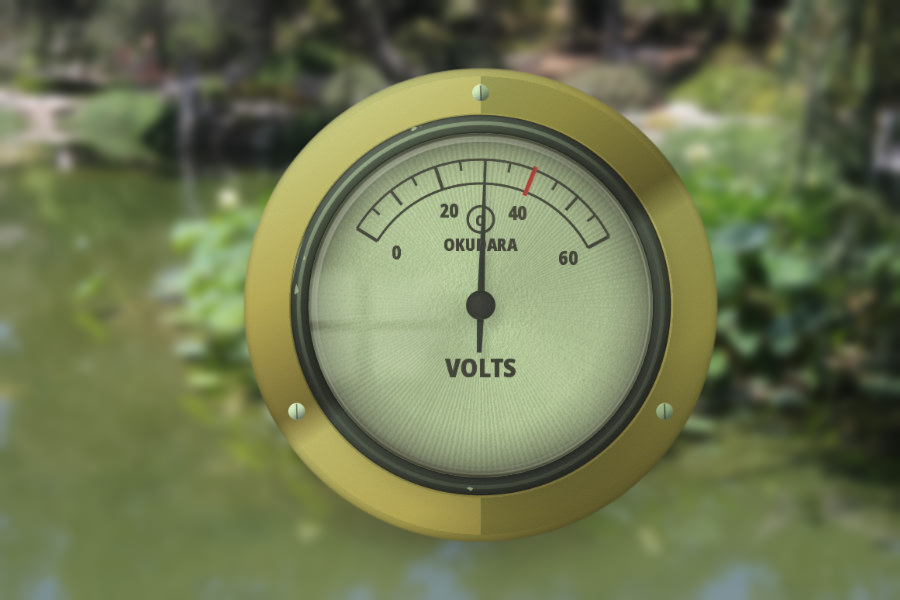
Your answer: **30** V
